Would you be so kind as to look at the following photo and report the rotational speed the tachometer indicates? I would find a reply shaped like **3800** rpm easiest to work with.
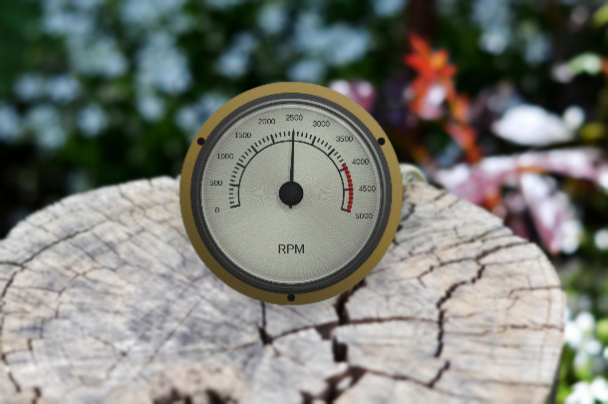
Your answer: **2500** rpm
